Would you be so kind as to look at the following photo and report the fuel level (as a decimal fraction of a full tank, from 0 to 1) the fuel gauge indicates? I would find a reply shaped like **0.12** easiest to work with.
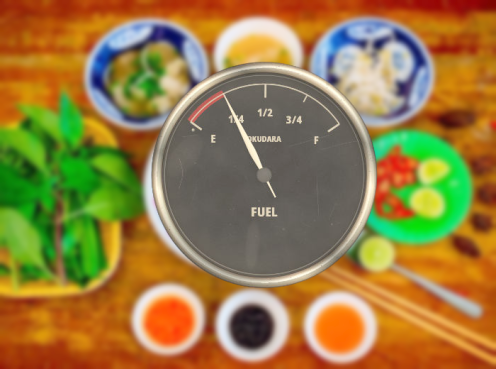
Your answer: **0.25**
